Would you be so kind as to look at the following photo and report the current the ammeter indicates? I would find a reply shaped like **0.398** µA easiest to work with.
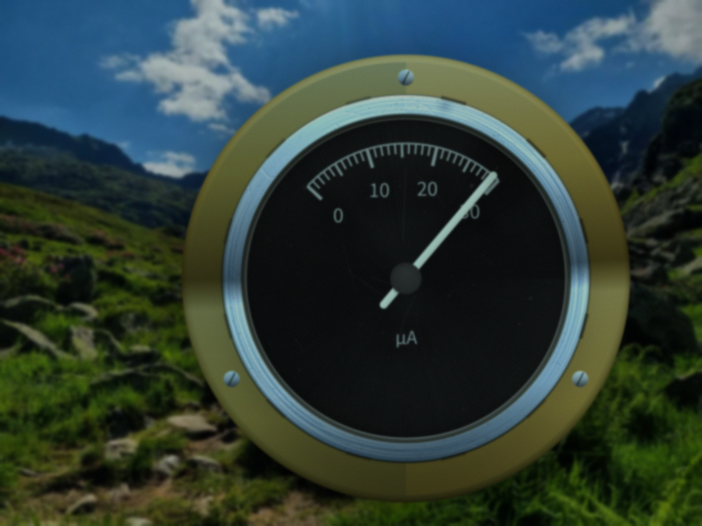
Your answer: **29** µA
